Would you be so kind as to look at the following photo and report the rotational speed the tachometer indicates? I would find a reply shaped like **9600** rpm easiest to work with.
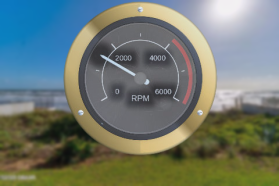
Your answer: **1500** rpm
